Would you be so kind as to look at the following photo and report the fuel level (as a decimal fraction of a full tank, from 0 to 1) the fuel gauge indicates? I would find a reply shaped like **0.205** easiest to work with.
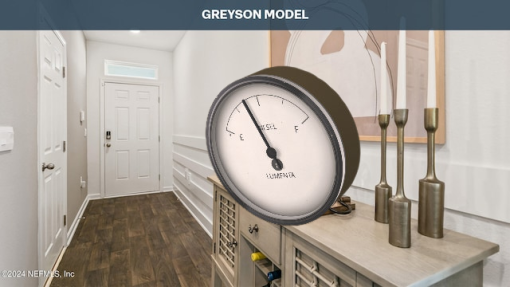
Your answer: **0.375**
